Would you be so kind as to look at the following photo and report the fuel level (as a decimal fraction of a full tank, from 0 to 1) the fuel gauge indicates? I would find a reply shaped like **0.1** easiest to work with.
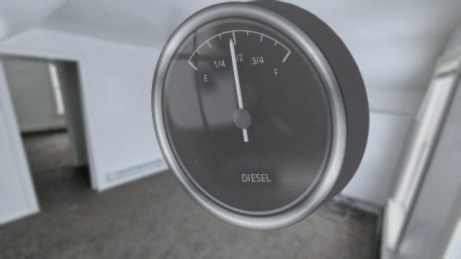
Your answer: **0.5**
